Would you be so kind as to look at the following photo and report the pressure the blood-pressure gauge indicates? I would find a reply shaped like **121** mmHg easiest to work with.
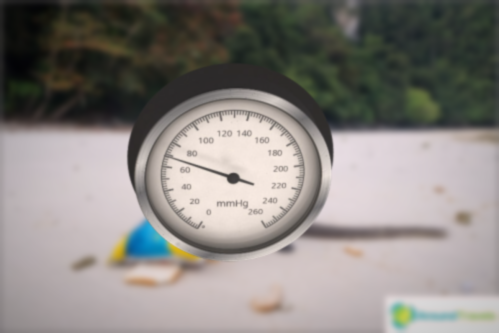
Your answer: **70** mmHg
